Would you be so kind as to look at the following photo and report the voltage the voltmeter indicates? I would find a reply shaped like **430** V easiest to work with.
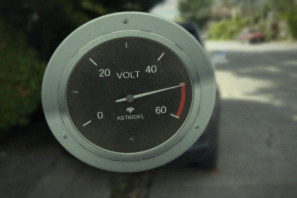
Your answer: **50** V
